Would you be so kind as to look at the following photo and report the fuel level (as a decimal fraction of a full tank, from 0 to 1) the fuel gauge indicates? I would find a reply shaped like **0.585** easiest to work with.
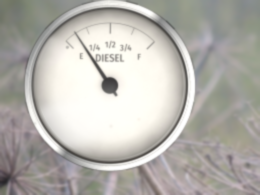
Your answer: **0.125**
